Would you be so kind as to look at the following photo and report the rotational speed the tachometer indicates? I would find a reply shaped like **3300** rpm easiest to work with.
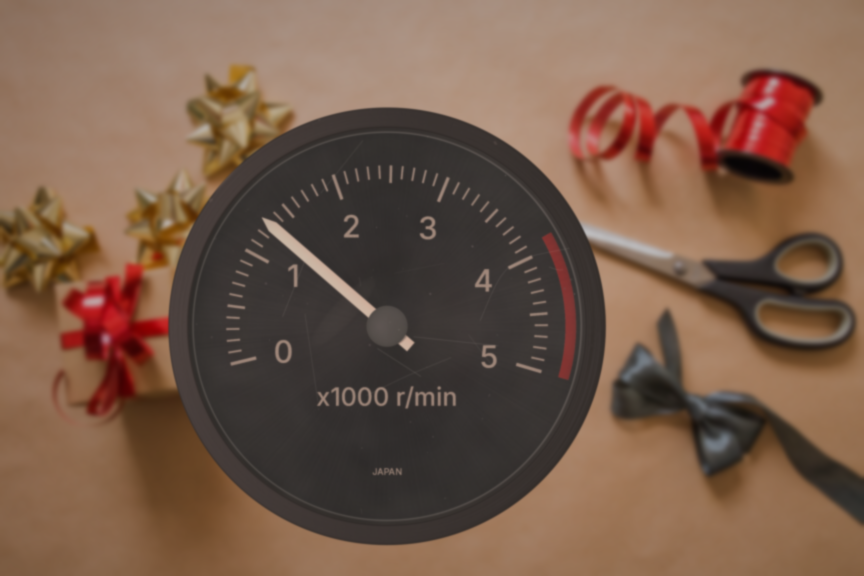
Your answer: **1300** rpm
